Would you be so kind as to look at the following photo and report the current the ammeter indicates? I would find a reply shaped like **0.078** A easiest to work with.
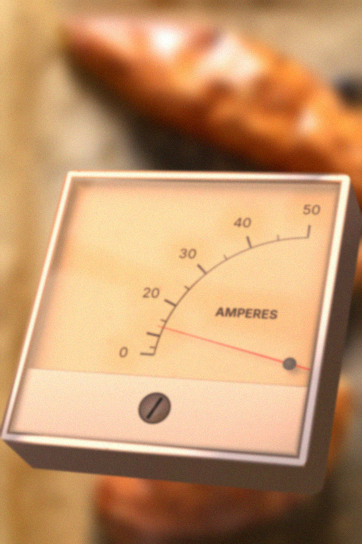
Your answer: **12.5** A
